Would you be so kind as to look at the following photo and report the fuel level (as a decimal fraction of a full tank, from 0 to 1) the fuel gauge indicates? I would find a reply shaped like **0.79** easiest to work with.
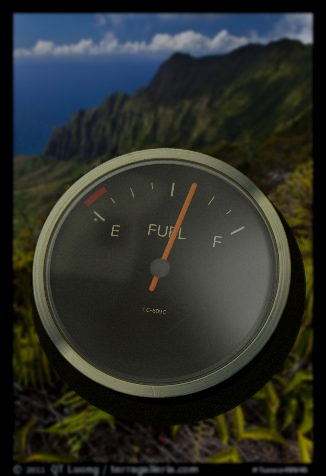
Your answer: **0.625**
